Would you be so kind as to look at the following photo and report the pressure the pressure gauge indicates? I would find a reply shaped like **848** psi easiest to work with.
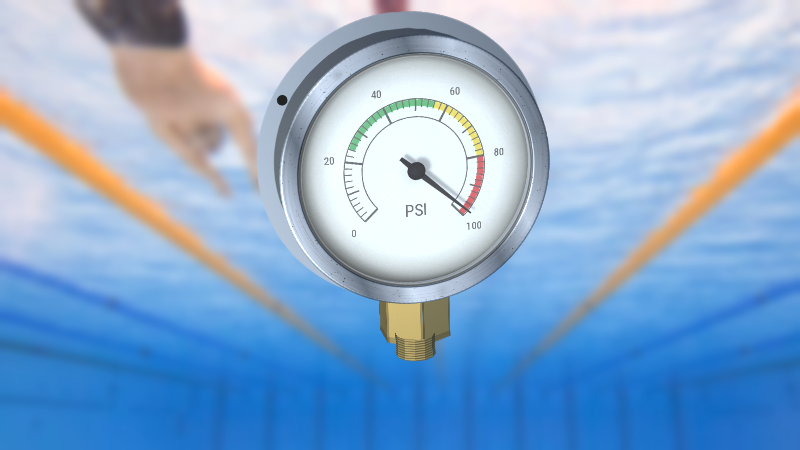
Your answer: **98** psi
